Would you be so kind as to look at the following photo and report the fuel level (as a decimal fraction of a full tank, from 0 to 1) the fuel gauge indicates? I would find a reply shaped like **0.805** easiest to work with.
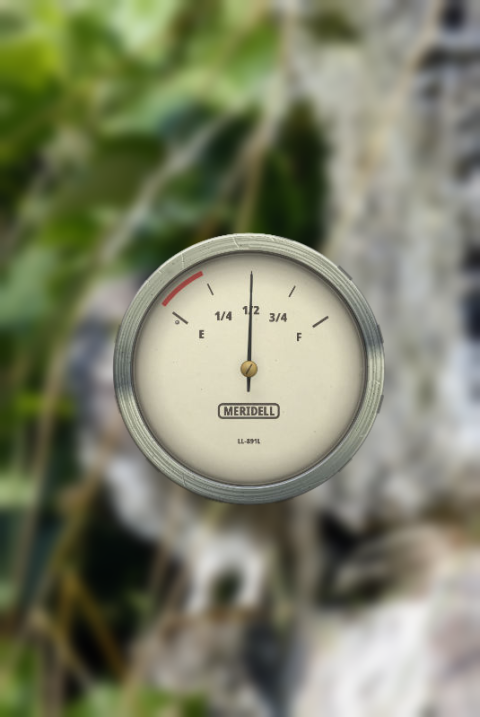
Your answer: **0.5**
